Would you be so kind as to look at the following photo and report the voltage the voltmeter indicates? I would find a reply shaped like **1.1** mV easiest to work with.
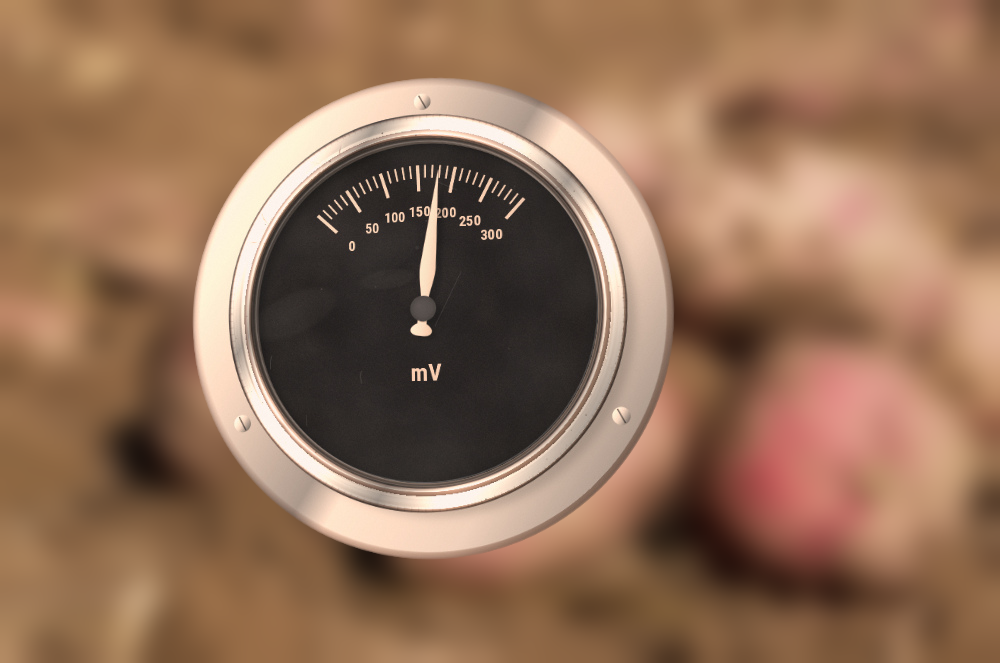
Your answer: **180** mV
